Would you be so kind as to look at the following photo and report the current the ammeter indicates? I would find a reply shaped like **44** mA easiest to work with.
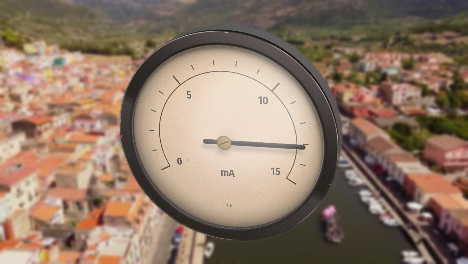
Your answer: **13** mA
